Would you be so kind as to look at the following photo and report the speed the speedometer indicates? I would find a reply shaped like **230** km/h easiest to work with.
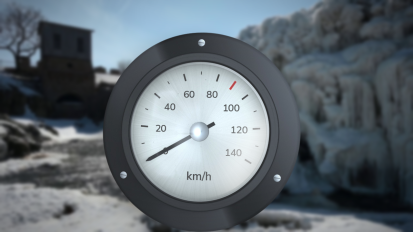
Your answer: **0** km/h
